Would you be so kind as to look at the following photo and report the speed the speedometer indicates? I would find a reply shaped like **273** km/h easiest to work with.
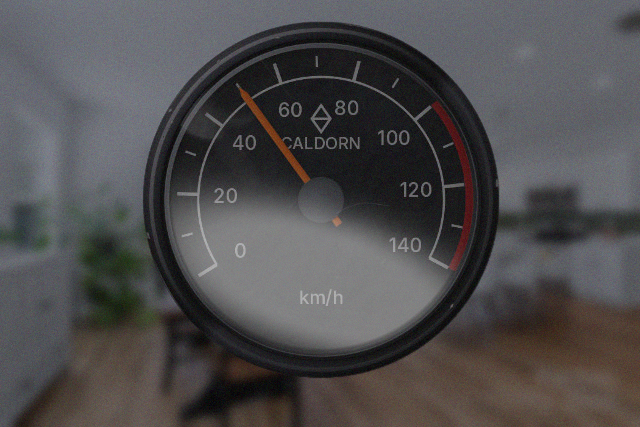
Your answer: **50** km/h
